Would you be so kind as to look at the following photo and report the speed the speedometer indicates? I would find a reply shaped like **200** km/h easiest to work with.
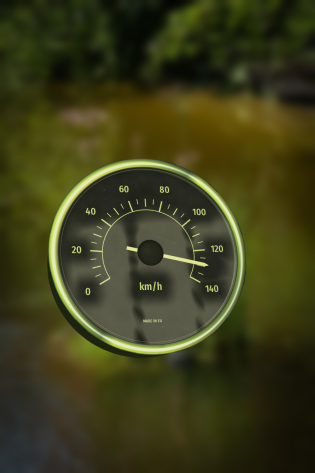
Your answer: **130** km/h
